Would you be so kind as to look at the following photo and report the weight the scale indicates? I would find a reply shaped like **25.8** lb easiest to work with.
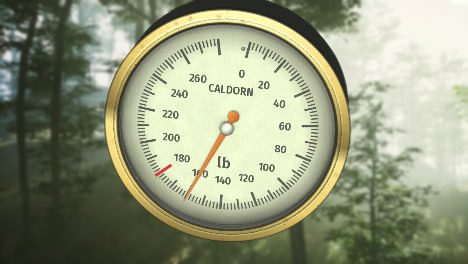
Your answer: **160** lb
